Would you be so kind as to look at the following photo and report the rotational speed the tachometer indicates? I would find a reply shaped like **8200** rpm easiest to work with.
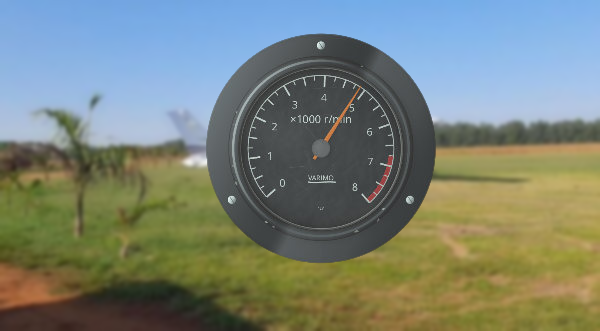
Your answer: **4875** rpm
